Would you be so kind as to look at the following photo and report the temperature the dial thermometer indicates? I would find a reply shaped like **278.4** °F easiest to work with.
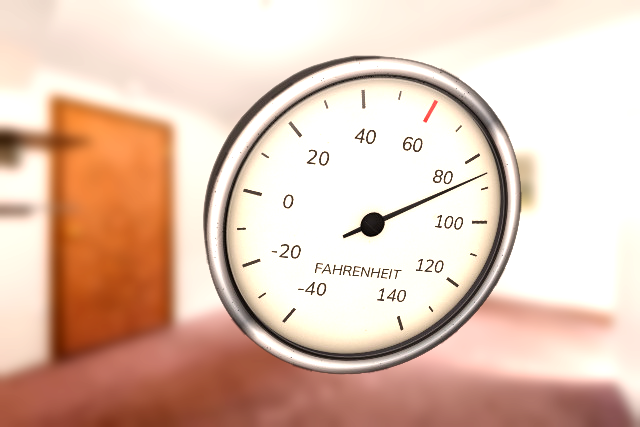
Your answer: **85** °F
